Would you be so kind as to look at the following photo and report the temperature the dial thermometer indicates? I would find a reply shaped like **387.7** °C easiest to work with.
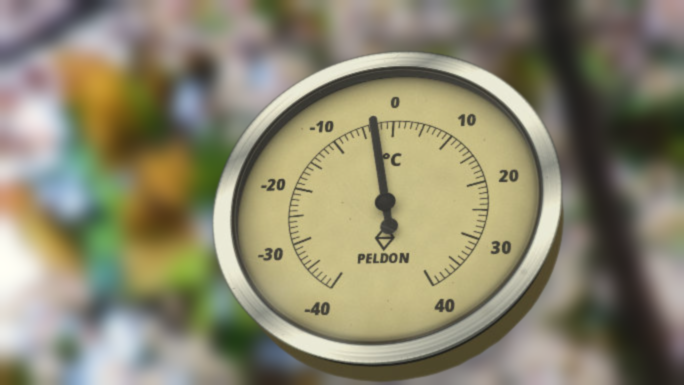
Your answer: **-3** °C
